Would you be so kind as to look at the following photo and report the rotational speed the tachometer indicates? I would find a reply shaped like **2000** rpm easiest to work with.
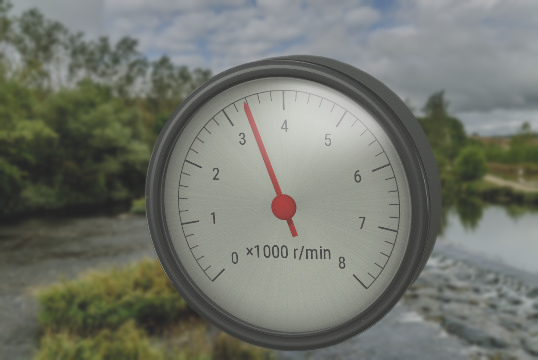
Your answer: **3400** rpm
